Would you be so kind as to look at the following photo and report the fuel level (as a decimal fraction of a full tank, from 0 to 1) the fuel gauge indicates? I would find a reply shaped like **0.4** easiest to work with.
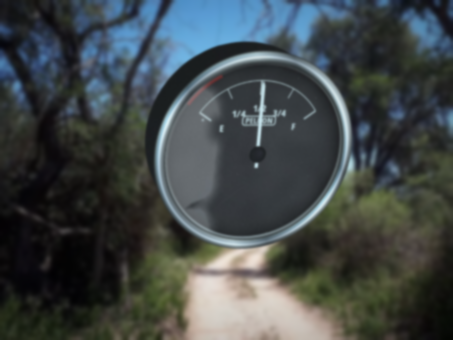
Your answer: **0.5**
